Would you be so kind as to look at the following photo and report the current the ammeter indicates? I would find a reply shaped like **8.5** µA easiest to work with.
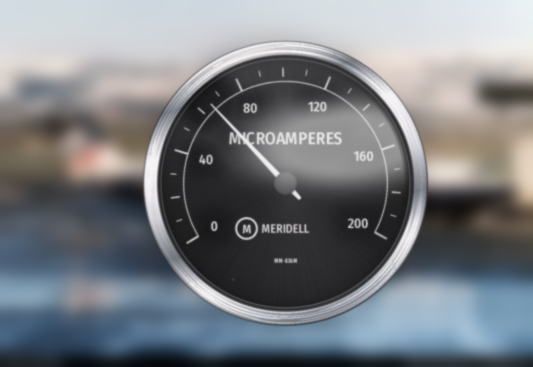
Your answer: **65** µA
